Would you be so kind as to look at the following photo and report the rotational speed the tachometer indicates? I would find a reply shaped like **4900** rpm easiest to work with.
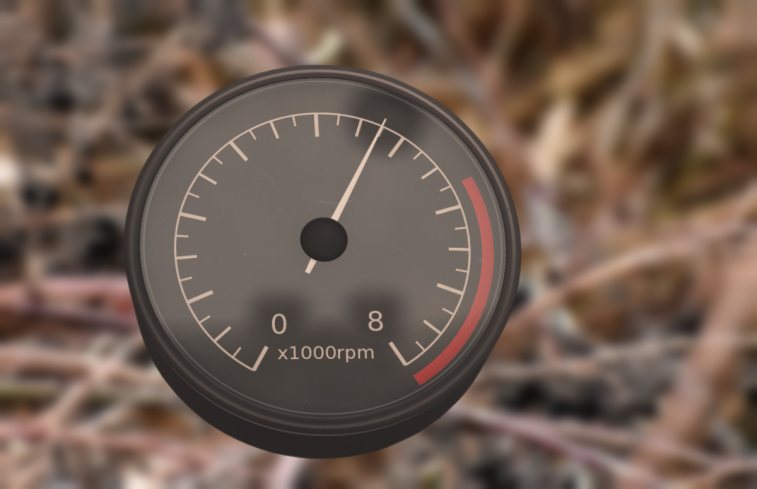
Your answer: **4750** rpm
